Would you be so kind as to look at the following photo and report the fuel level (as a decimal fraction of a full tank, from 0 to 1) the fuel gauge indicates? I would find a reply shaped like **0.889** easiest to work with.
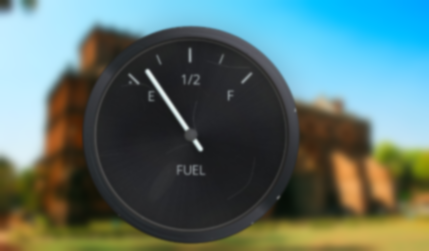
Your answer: **0.125**
